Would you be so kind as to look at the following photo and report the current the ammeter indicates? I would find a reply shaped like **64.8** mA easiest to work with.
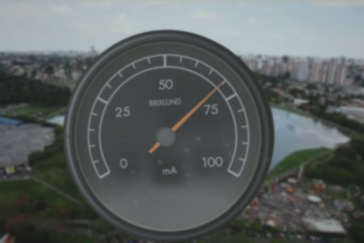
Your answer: **70** mA
